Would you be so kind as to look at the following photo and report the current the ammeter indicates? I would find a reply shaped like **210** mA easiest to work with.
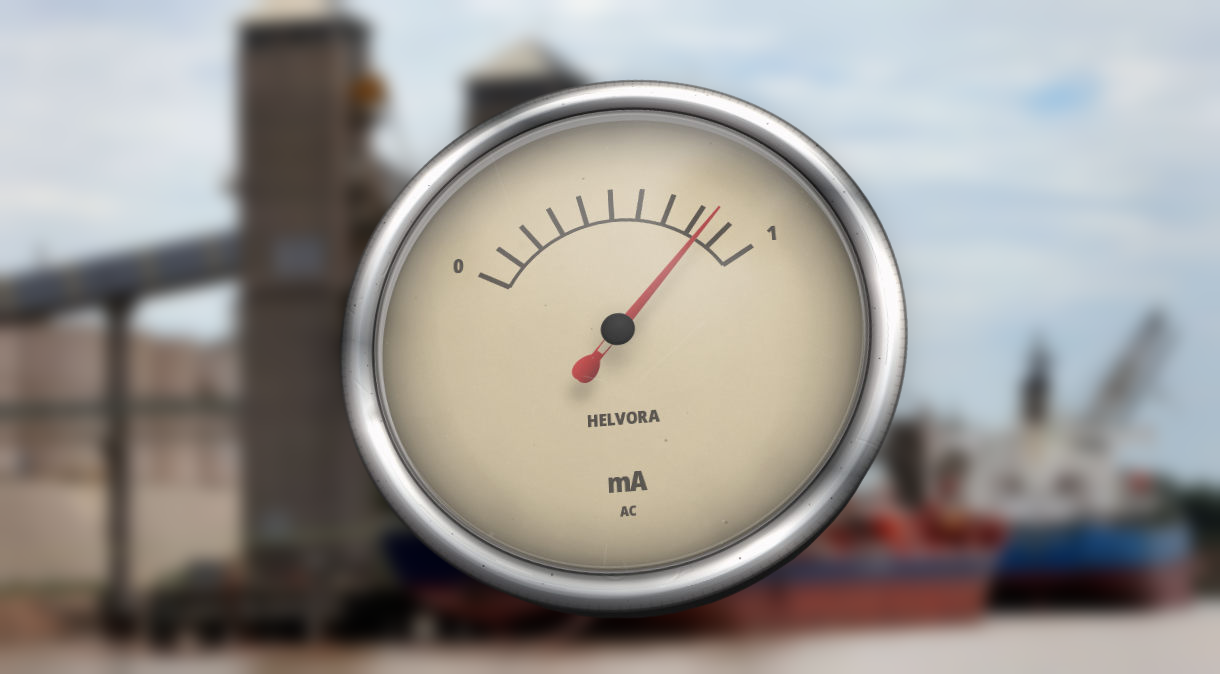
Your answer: **0.85** mA
